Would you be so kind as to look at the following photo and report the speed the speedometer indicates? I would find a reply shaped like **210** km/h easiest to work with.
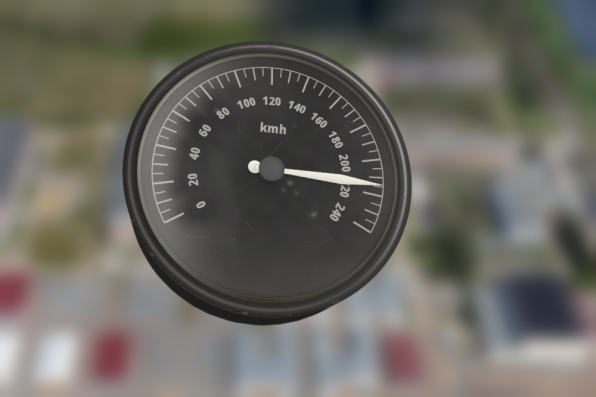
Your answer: **215** km/h
